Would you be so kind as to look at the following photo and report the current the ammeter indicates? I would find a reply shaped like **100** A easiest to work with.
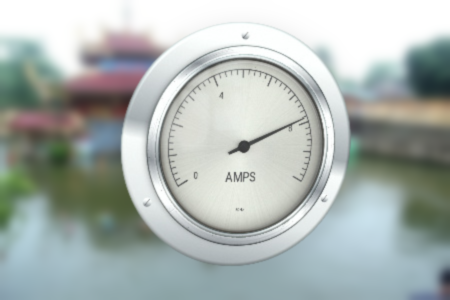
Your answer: **7.8** A
